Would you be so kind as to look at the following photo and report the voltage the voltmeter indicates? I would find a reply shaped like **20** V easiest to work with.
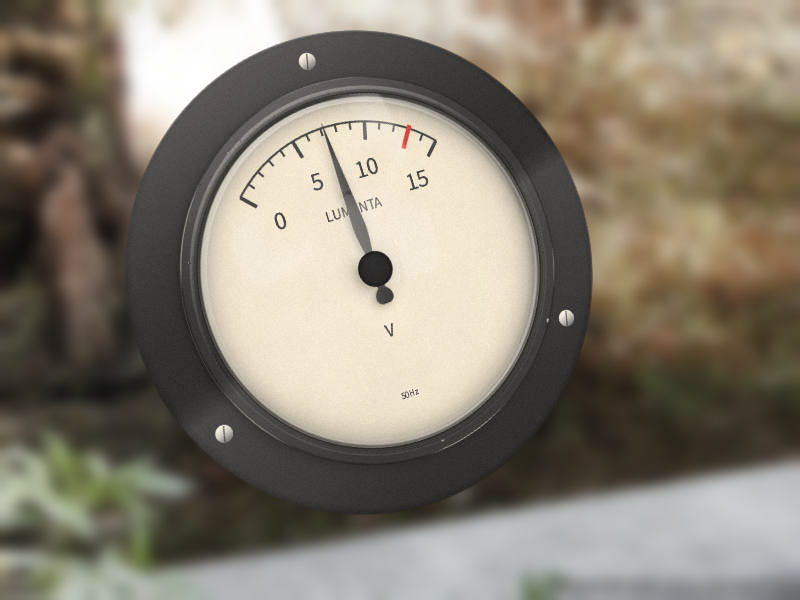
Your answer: **7** V
